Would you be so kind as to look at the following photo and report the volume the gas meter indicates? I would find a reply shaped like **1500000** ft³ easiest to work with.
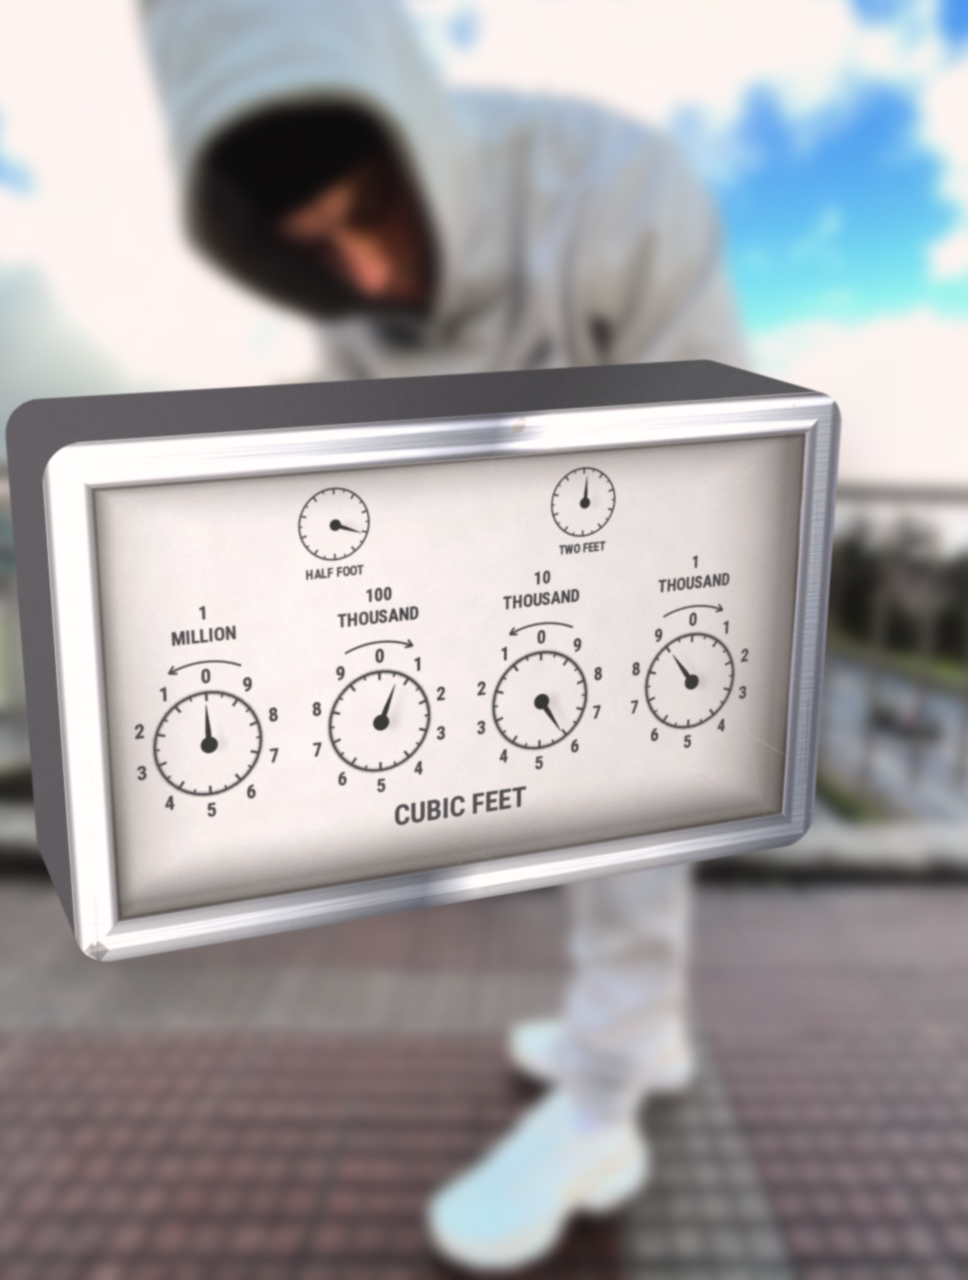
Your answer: **5900** ft³
